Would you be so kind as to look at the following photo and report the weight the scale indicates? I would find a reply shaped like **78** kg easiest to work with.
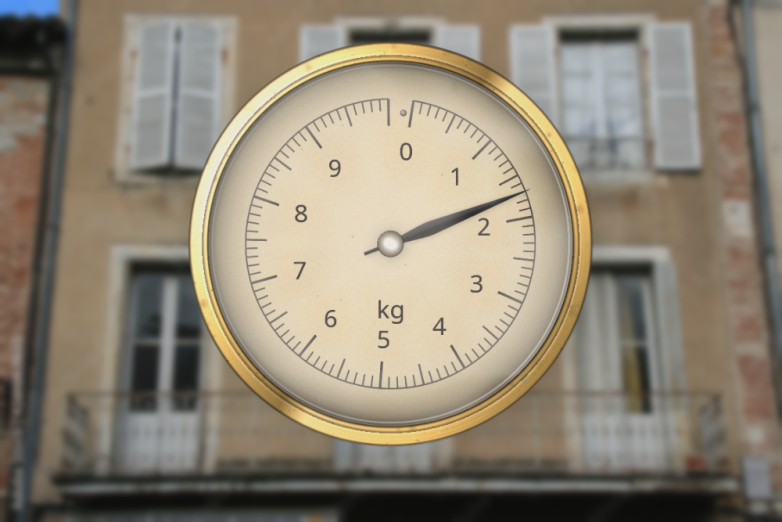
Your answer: **1.7** kg
